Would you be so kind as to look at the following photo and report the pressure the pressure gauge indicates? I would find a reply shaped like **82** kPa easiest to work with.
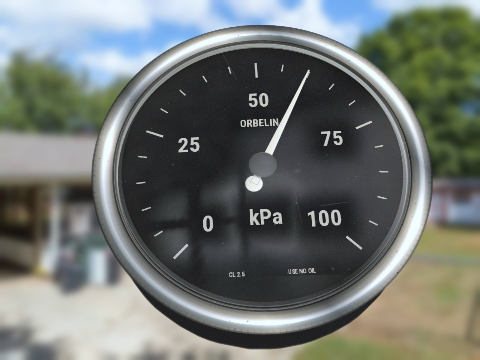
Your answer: **60** kPa
